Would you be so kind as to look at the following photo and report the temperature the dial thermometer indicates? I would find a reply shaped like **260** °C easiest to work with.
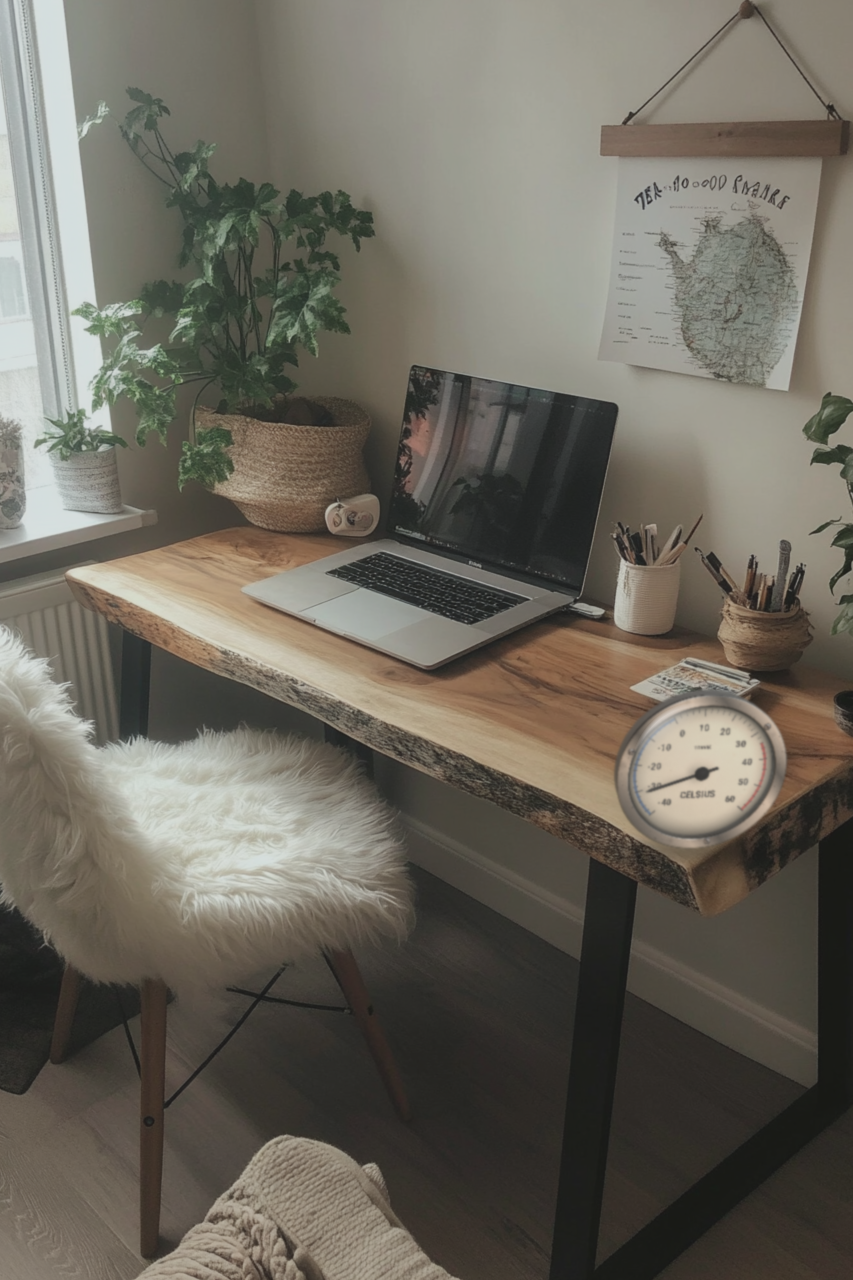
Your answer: **-30** °C
